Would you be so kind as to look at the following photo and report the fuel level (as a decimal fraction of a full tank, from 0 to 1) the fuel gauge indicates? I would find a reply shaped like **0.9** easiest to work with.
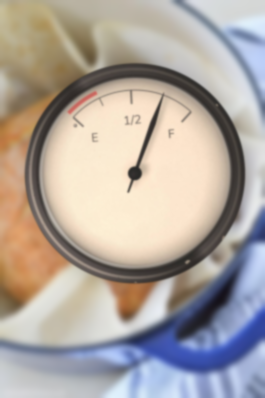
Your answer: **0.75**
